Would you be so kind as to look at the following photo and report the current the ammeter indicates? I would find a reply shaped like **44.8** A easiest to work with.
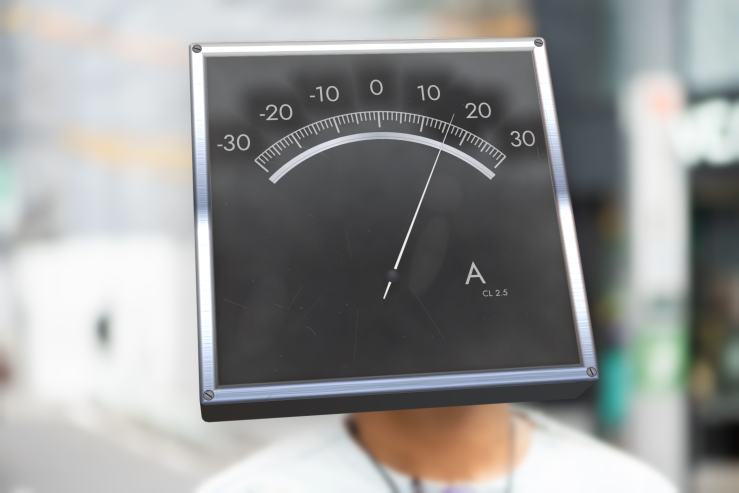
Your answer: **16** A
